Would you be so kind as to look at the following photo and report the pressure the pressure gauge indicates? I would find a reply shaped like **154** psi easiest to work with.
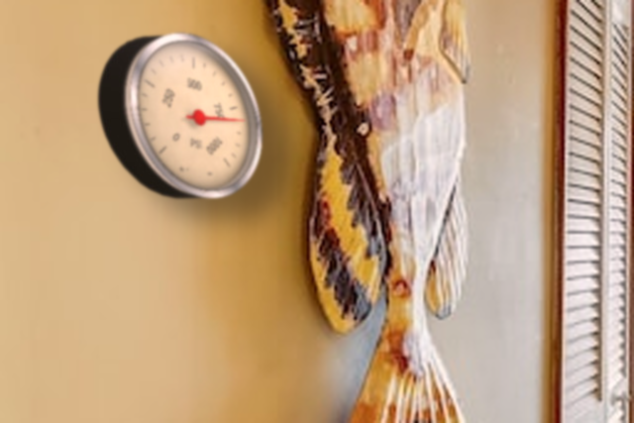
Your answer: **800** psi
